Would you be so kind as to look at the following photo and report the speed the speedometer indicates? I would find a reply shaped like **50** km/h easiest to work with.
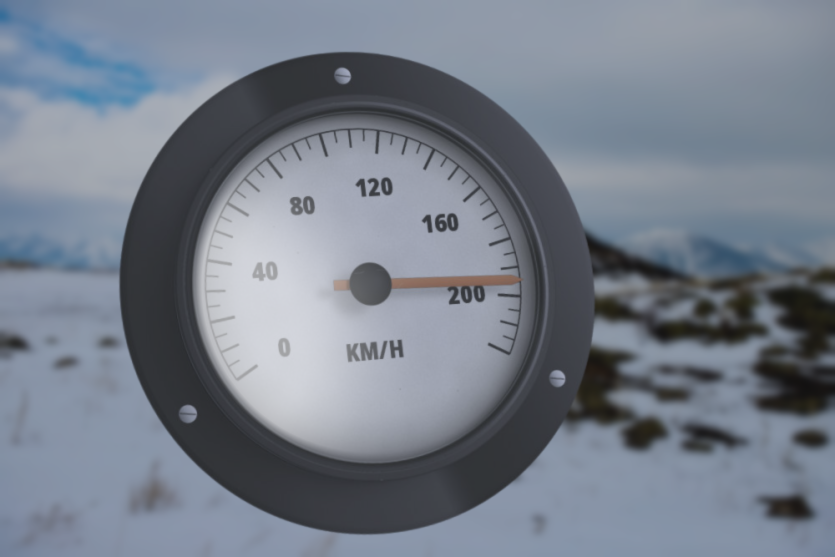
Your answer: **195** km/h
